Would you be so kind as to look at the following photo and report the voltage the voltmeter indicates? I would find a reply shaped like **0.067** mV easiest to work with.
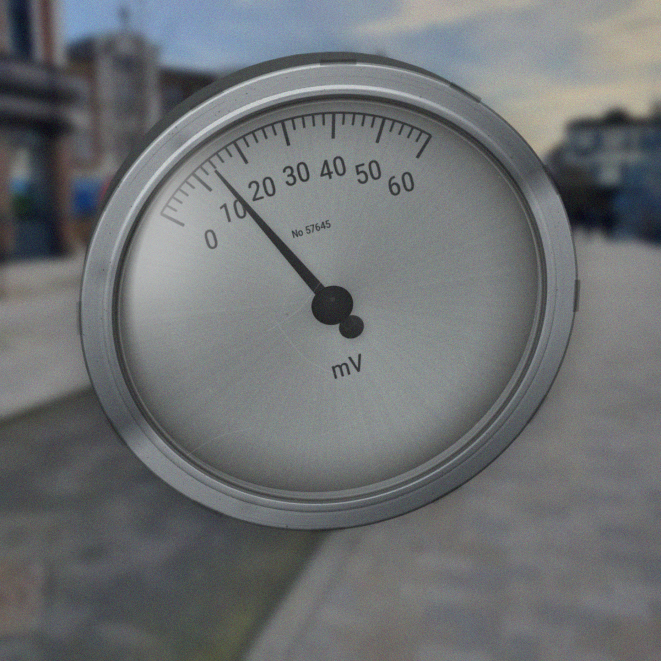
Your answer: **14** mV
